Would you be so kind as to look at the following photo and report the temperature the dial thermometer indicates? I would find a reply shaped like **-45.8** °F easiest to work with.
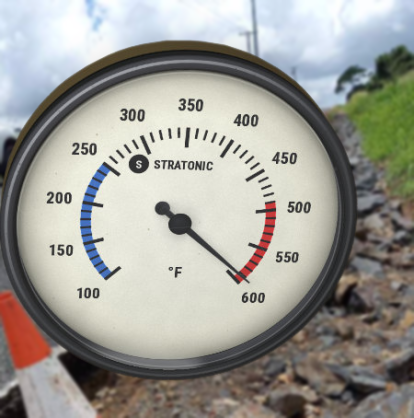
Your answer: **590** °F
